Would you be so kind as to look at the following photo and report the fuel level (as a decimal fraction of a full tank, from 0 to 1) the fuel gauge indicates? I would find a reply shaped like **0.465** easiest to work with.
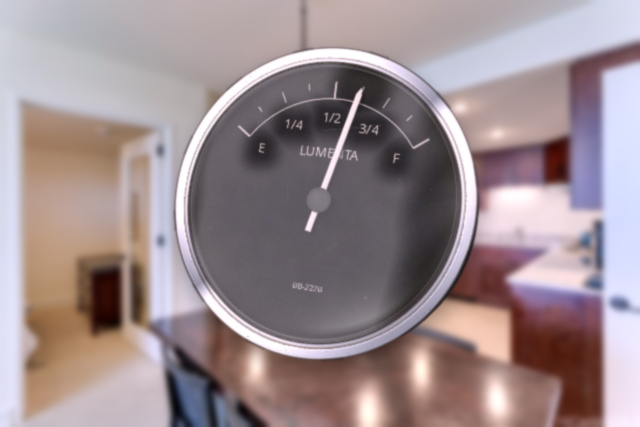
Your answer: **0.625**
